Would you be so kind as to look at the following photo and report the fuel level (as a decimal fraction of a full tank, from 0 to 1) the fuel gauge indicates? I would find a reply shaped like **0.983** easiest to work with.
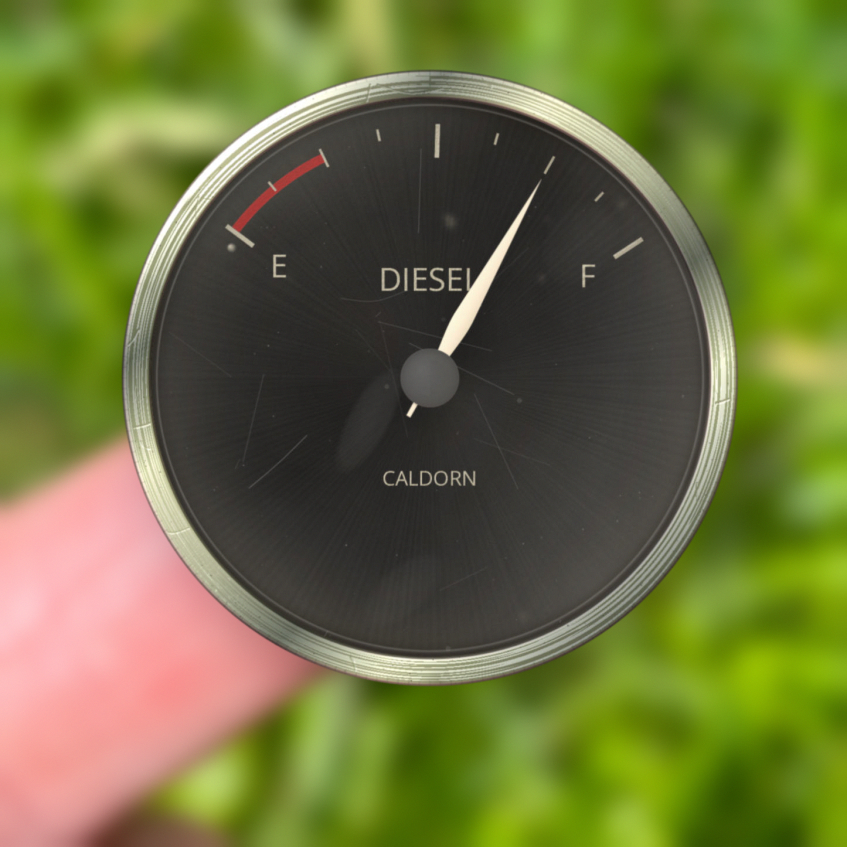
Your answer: **0.75**
